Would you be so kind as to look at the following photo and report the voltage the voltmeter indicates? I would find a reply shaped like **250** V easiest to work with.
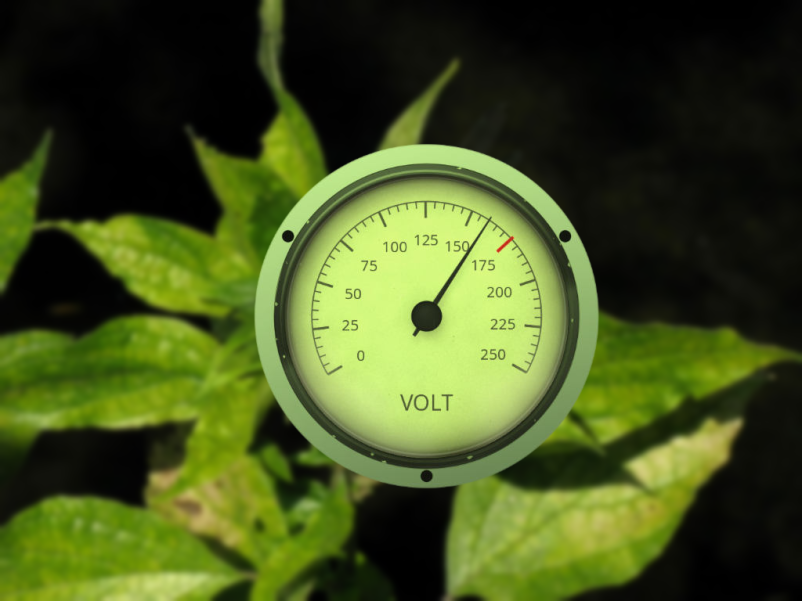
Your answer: **160** V
